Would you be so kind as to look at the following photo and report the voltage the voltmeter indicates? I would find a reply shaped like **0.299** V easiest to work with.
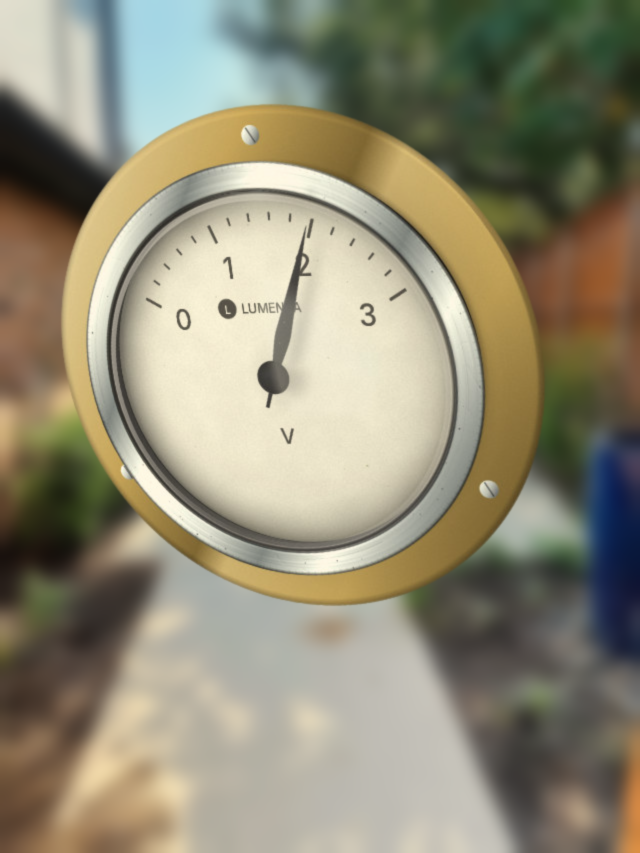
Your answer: **2** V
